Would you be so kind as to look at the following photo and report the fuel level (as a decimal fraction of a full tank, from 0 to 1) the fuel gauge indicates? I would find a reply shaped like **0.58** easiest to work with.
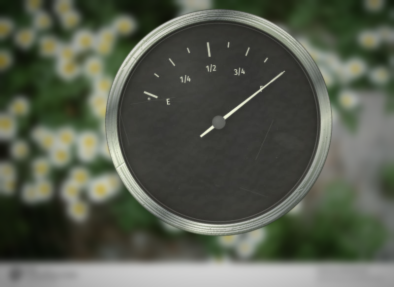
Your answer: **1**
